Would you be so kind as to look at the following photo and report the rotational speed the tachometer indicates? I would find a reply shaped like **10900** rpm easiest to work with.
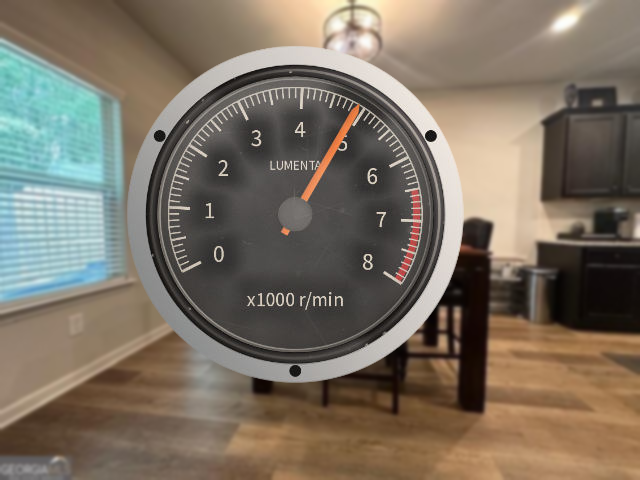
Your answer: **4900** rpm
